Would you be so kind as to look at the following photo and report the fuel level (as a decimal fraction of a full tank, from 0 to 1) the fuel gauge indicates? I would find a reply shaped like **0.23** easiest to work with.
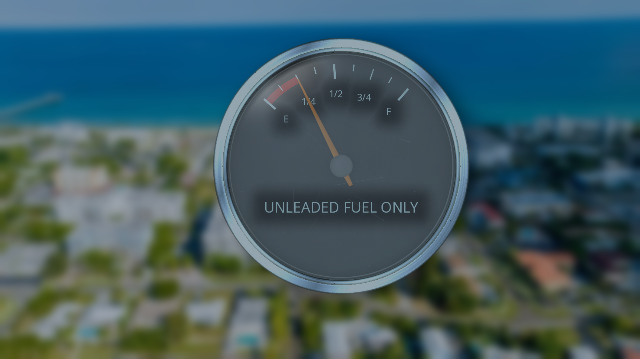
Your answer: **0.25**
